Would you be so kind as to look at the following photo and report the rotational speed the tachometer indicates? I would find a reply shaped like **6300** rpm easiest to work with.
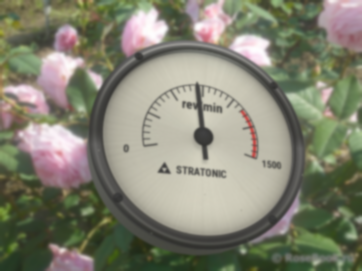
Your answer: **700** rpm
